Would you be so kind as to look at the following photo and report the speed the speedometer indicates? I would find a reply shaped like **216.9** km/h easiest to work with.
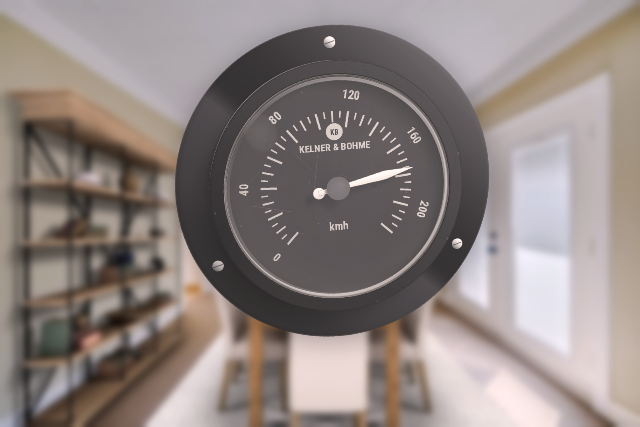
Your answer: **175** km/h
